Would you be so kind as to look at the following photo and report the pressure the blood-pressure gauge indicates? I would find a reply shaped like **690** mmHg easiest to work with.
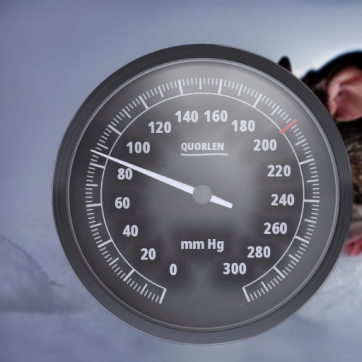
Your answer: **86** mmHg
